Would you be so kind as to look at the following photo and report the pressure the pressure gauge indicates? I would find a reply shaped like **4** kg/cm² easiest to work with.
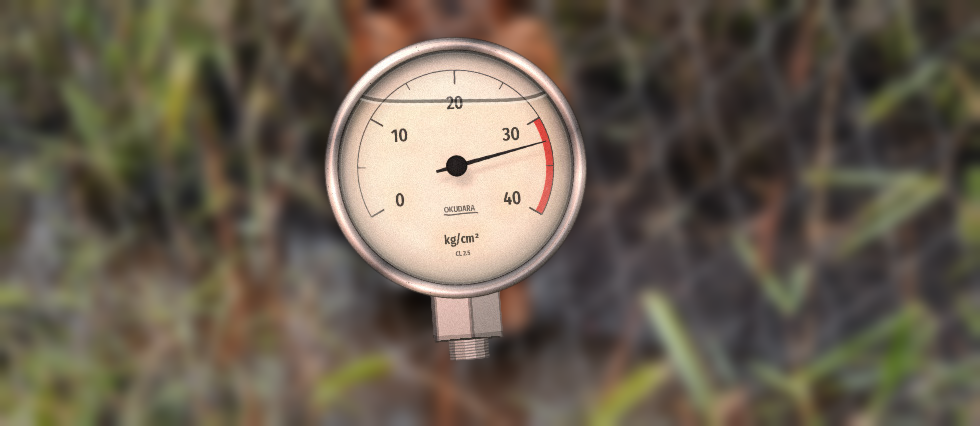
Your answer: **32.5** kg/cm²
